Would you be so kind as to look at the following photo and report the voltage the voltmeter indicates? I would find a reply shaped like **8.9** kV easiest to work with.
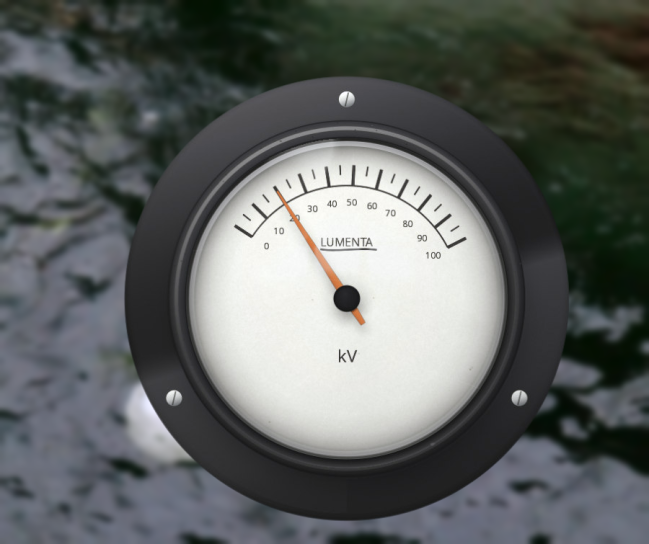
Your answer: **20** kV
